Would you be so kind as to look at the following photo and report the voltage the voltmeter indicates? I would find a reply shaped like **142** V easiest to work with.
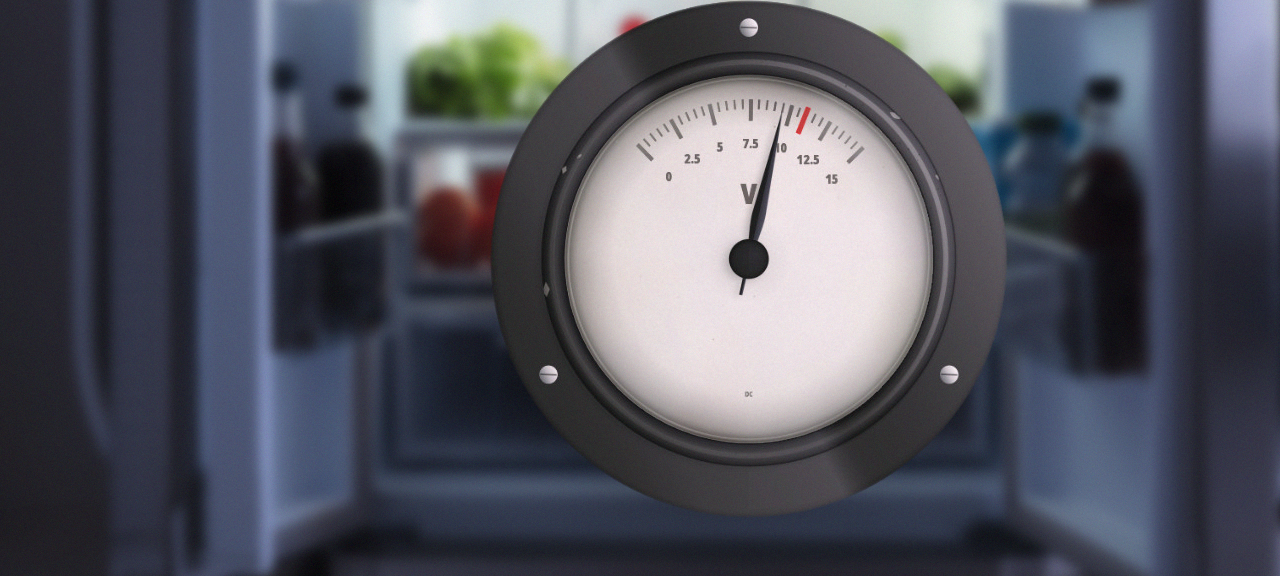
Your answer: **9.5** V
